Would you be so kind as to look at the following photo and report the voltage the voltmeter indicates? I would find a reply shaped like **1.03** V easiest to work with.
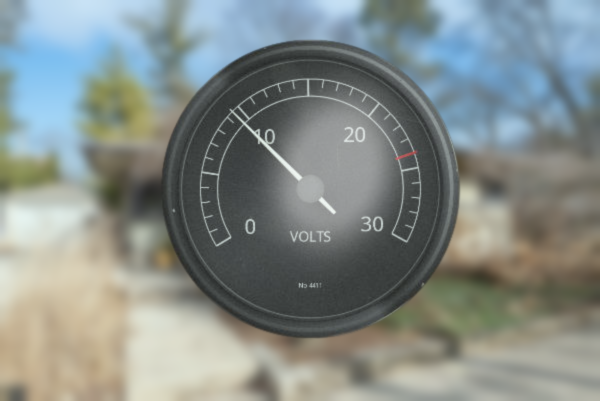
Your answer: **9.5** V
